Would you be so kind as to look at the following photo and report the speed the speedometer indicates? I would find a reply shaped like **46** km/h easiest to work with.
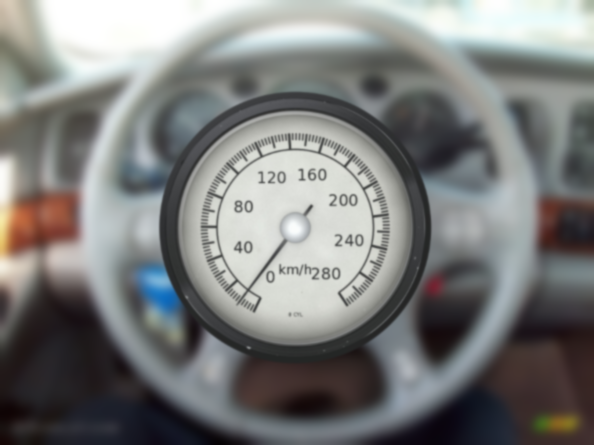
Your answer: **10** km/h
